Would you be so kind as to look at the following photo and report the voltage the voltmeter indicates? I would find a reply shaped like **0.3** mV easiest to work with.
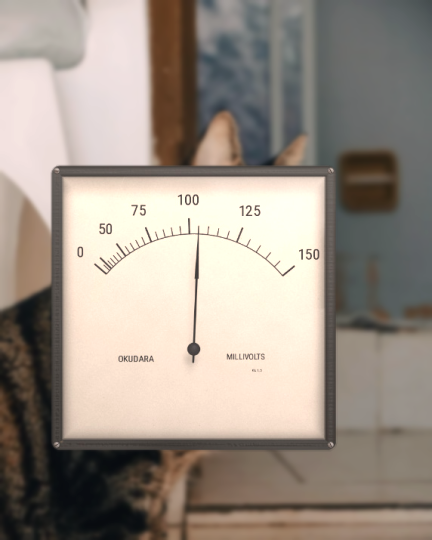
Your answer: **105** mV
